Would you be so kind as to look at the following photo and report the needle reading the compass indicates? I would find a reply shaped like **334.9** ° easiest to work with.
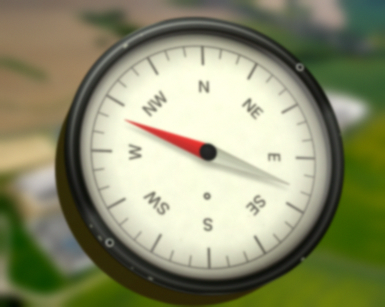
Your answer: **290** °
